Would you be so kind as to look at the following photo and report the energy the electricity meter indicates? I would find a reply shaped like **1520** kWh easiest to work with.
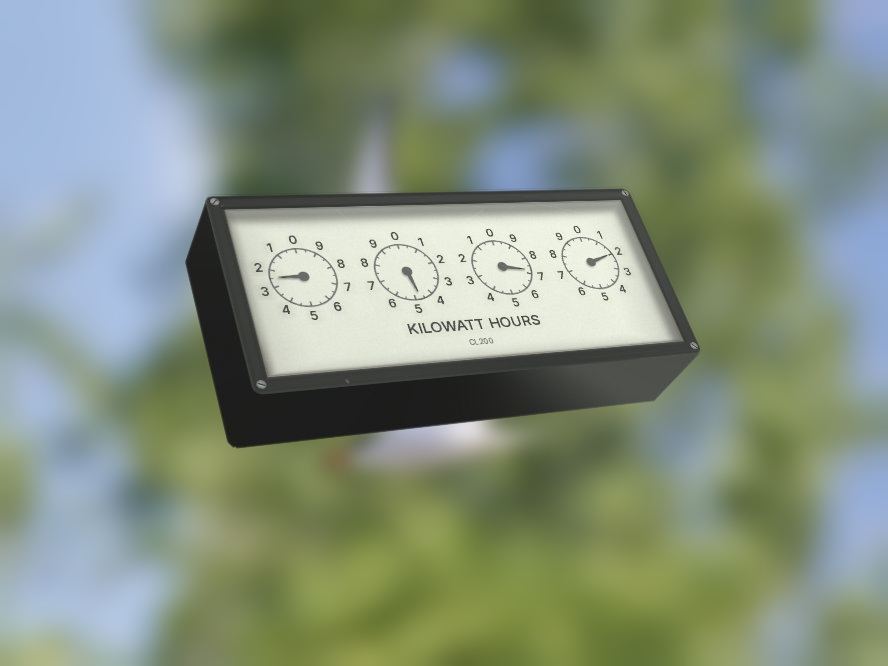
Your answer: **2472** kWh
